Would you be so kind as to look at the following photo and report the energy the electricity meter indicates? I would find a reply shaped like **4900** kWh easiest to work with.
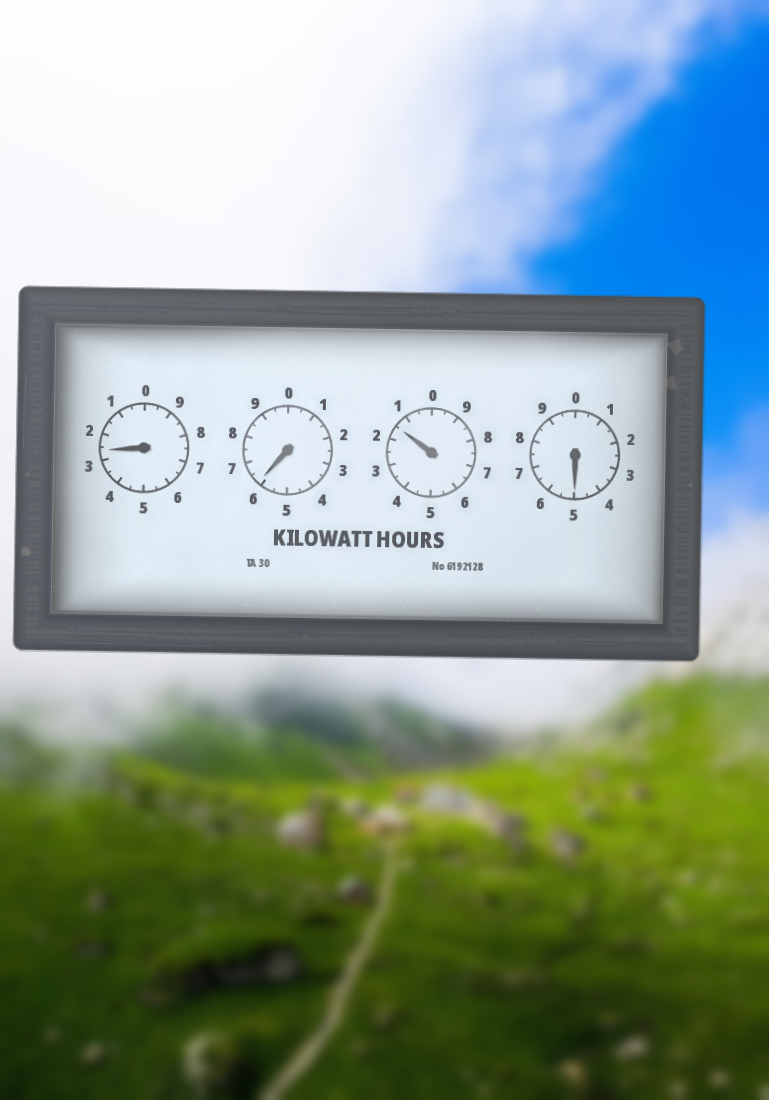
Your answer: **2615** kWh
